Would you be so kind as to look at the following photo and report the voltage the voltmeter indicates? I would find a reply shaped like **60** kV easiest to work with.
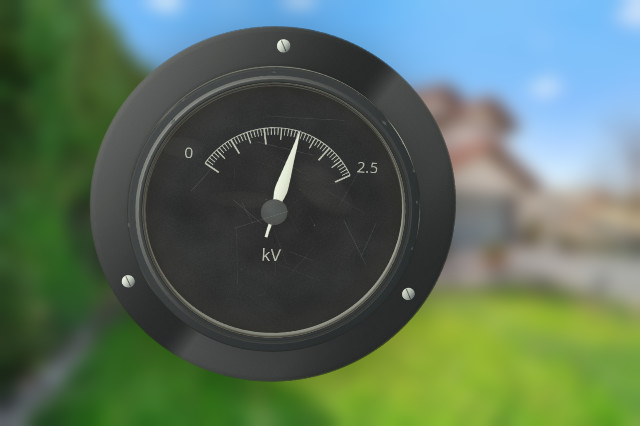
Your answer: **1.5** kV
